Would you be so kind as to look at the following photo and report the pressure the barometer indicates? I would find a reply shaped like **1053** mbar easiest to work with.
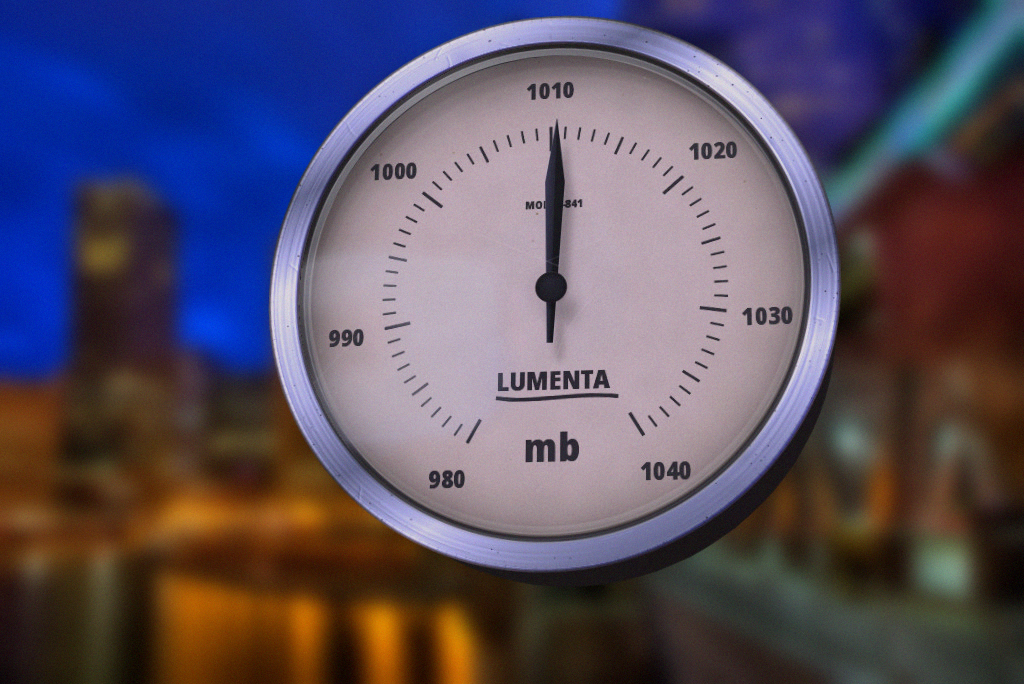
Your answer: **1010.5** mbar
